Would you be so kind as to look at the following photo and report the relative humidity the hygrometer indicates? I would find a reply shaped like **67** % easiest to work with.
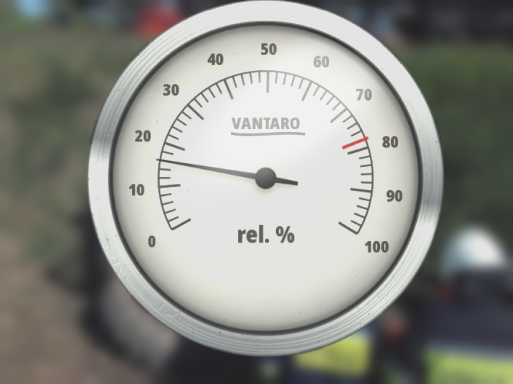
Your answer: **16** %
